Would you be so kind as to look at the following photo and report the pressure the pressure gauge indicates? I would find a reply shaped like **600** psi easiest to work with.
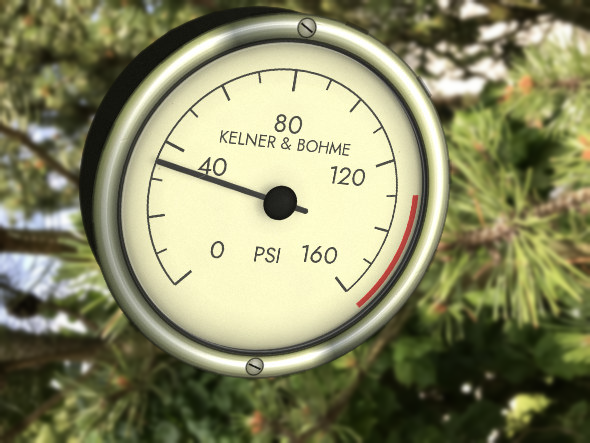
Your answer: **35** psi
